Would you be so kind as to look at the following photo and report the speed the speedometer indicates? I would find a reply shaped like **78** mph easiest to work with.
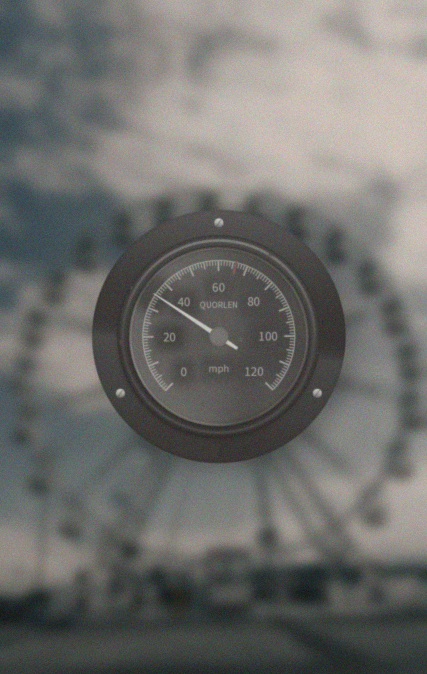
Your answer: **35** mph
